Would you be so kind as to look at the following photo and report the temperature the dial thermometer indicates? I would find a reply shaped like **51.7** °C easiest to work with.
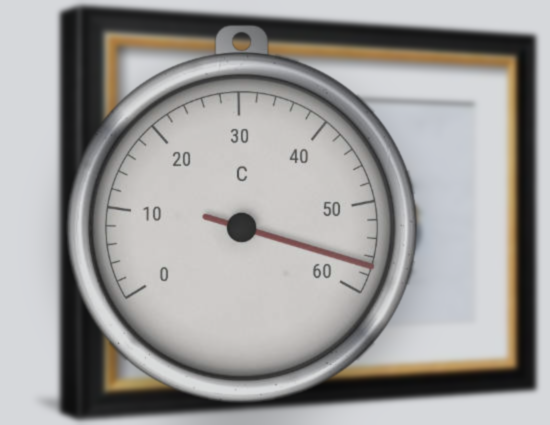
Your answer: **57** °C
